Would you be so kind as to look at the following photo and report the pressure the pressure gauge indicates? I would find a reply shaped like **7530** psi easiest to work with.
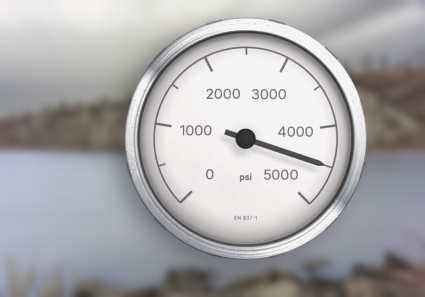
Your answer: **4500** psi
